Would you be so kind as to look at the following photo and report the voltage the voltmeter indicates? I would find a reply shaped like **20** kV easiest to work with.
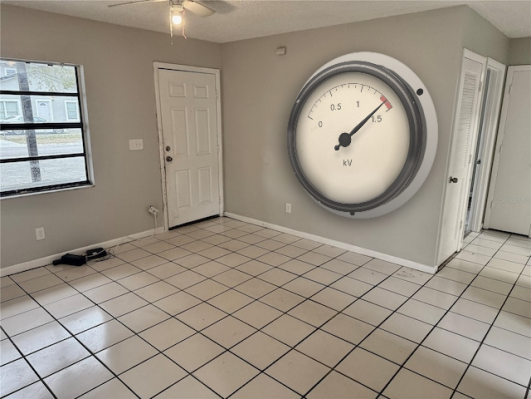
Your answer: **1.4** kV
